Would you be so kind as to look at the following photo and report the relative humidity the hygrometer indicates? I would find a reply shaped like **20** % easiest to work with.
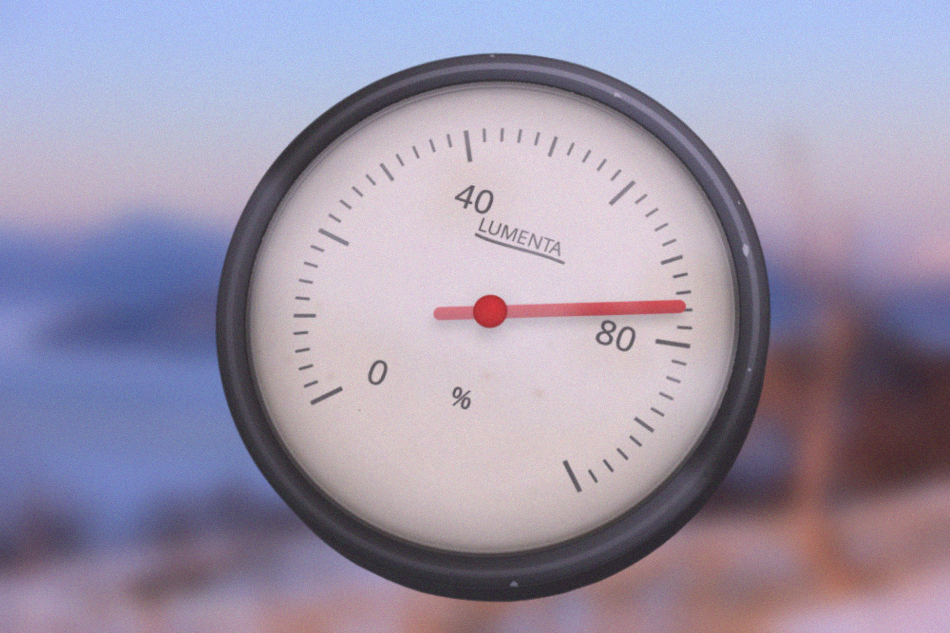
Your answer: **76** %
